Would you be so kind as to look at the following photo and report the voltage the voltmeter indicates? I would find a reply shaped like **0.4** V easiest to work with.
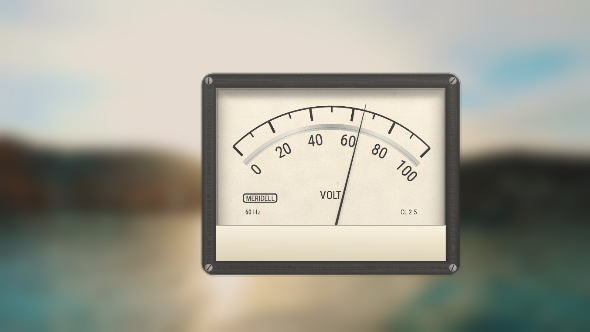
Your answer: **65** V
